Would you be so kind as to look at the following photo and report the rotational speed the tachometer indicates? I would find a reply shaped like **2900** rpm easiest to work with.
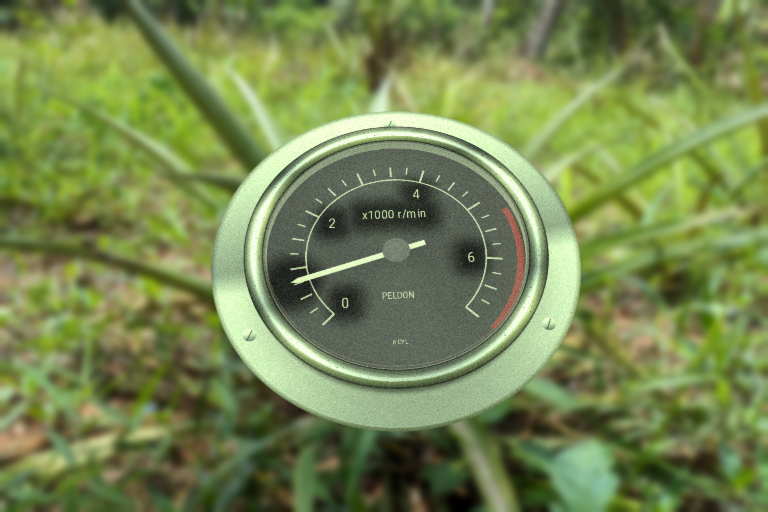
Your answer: **750** rpm
